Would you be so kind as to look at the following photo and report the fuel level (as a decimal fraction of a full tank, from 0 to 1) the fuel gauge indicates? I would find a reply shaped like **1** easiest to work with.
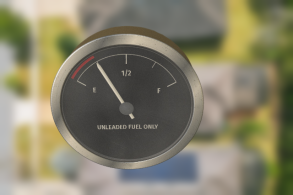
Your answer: **0.25**
